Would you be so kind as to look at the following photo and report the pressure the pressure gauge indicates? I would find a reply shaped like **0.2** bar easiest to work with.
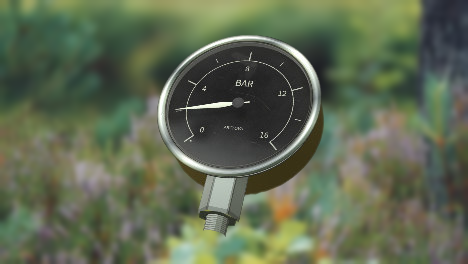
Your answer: **2** bar
